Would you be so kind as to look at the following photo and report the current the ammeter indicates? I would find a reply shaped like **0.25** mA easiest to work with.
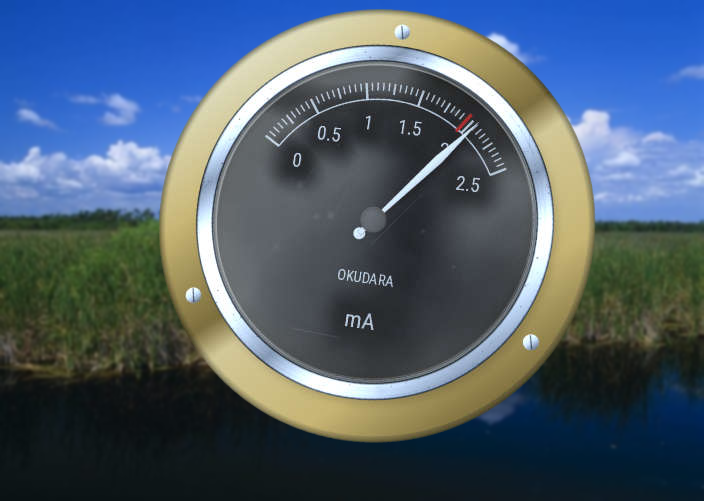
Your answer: **2.05** mA
